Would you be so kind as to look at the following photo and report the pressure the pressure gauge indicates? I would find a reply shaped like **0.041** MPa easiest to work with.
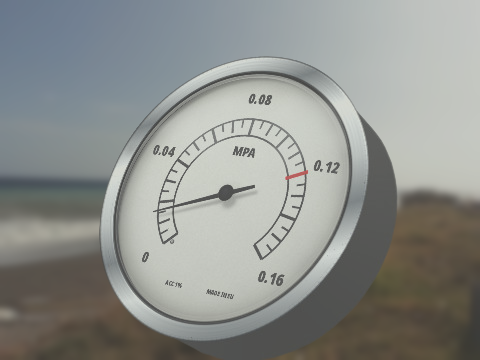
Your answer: **0.015** MPa
